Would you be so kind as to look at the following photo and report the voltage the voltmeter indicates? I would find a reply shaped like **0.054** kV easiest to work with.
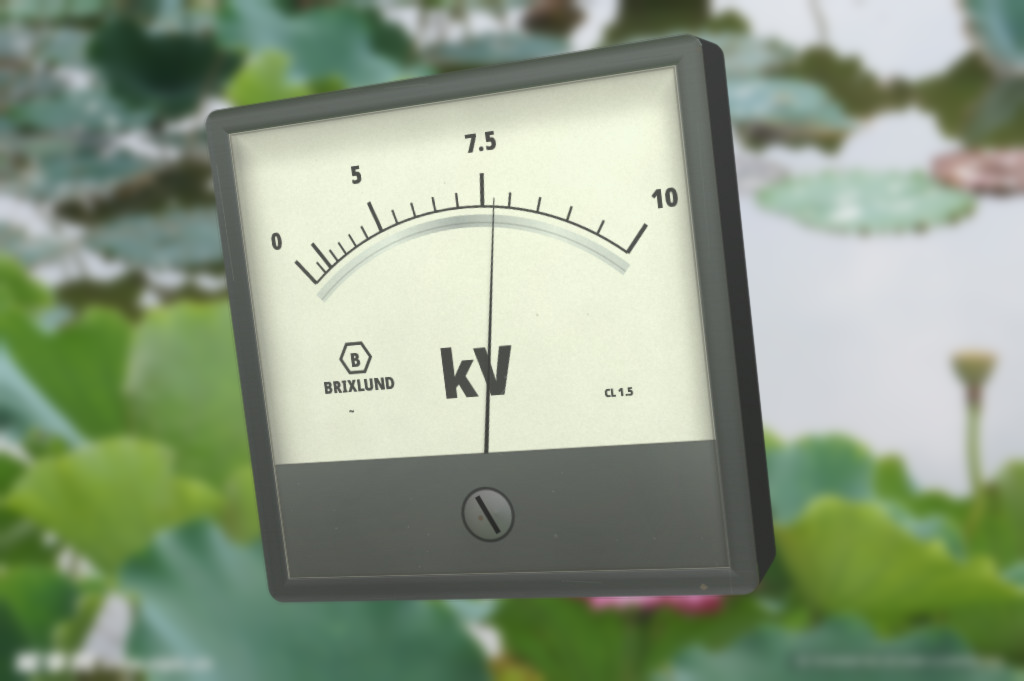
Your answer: **7.75** kV
